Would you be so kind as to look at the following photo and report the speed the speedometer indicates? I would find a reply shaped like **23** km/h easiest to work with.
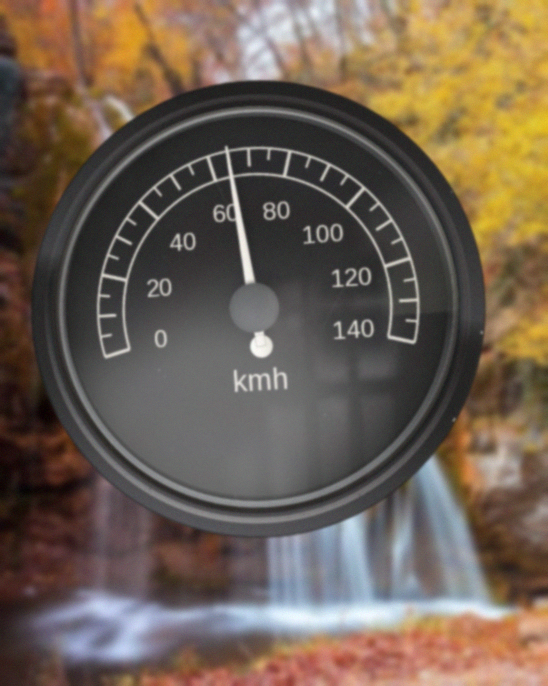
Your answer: **65** km/h
